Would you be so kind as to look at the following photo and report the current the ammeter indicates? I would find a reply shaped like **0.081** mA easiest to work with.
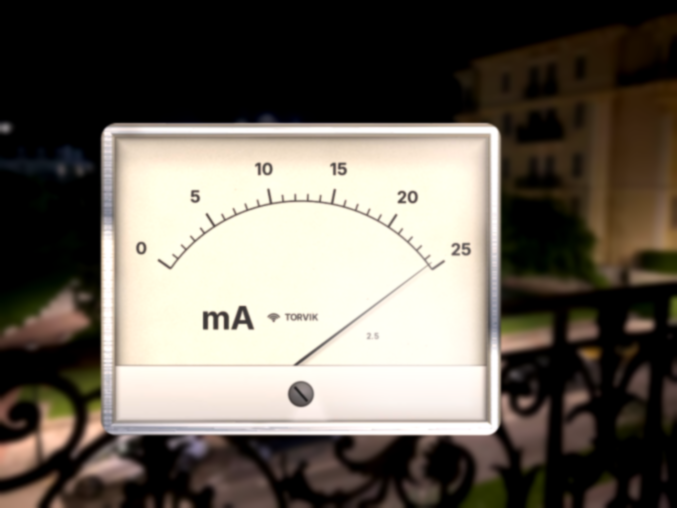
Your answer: **24.5** mA
